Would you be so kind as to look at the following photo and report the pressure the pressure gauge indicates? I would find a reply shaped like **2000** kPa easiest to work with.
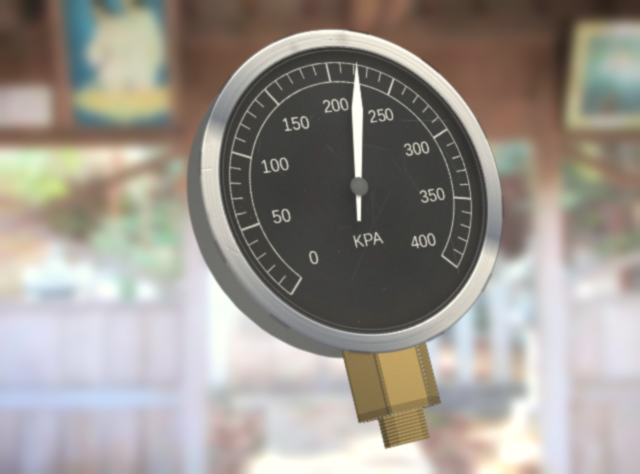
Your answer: **220** kPa
